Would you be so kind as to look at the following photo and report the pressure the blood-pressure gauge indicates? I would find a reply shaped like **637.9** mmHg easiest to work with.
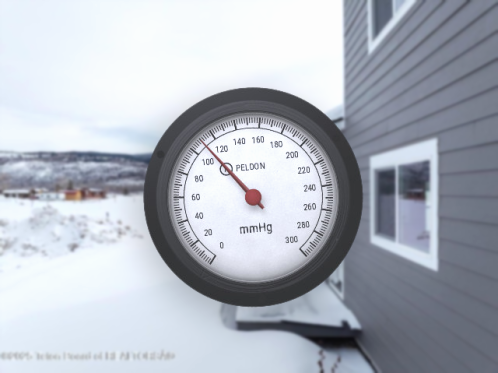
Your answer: **110** mmHg
